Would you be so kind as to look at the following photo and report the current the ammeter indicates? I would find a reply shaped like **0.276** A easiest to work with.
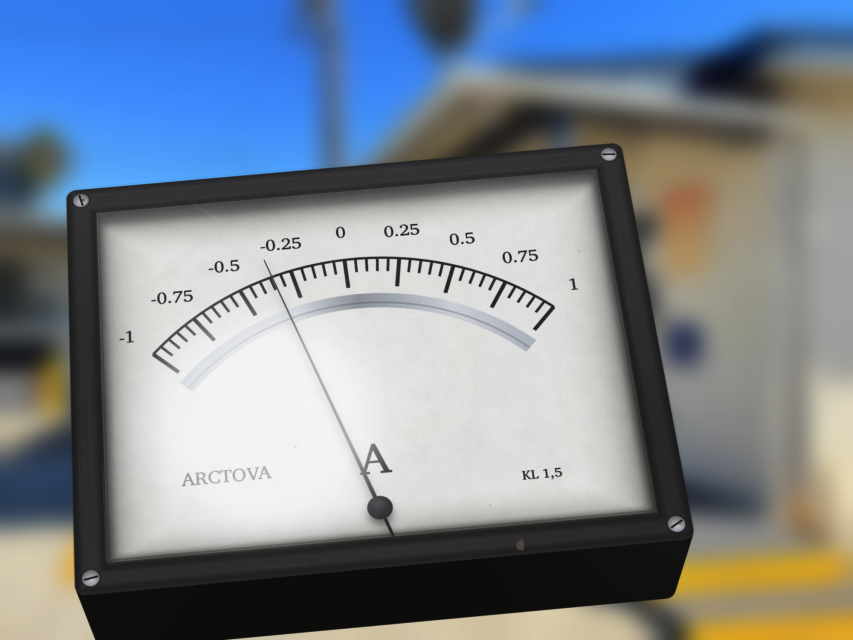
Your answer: **-0.35** A
